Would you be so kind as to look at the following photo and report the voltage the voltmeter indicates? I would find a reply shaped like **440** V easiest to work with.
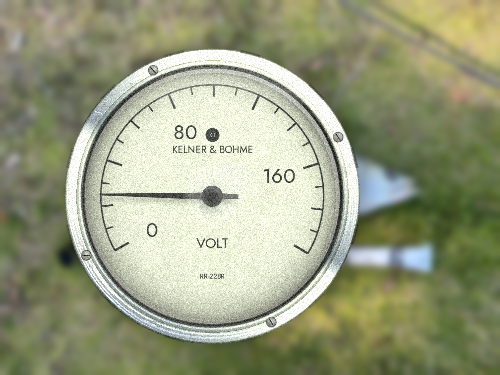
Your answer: **25** V
